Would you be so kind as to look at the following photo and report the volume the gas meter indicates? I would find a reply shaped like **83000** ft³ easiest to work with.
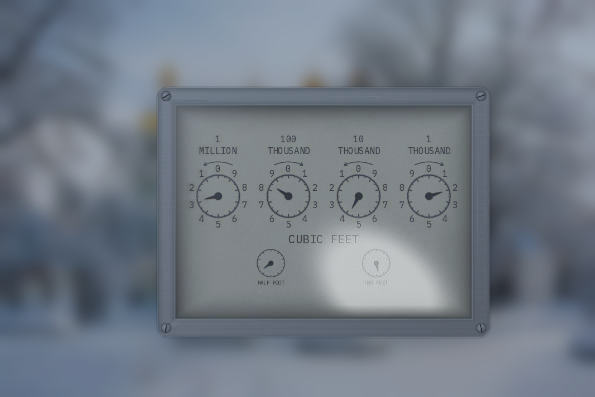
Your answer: **284200** ft³
